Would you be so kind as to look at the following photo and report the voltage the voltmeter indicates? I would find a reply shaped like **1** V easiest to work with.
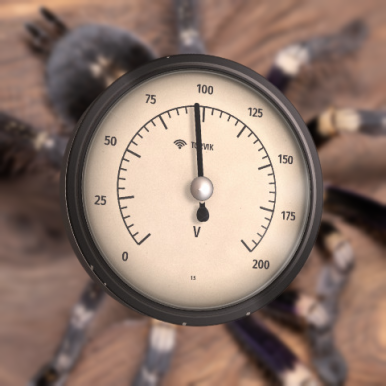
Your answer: **95** V
